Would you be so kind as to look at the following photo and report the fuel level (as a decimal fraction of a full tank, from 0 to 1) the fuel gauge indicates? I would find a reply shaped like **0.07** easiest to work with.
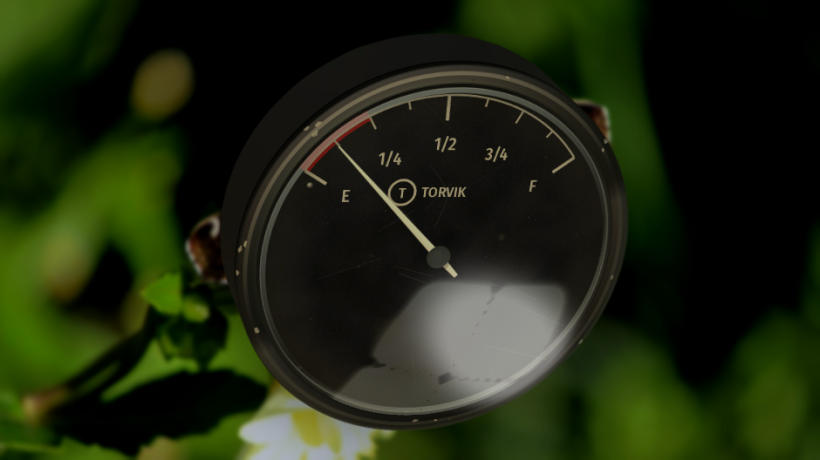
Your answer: **0.125**
